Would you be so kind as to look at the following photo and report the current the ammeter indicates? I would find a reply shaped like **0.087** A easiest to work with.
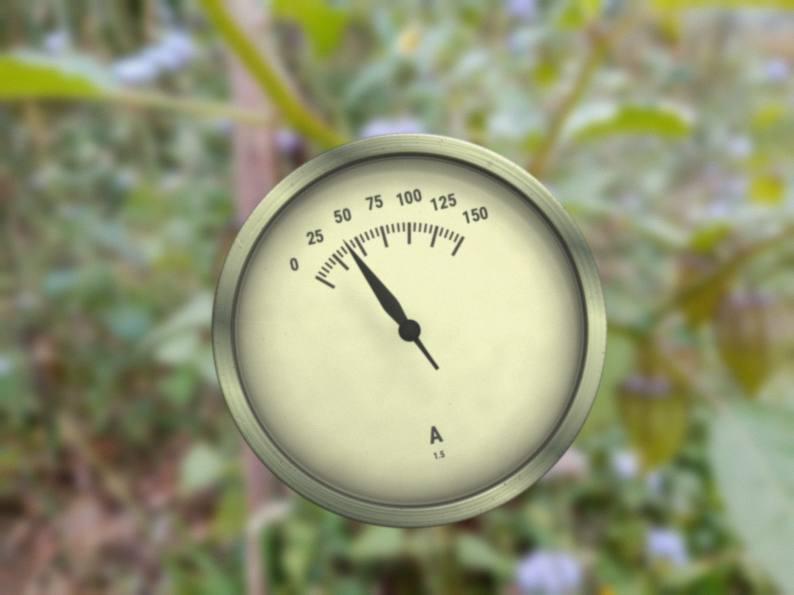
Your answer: **40** A
